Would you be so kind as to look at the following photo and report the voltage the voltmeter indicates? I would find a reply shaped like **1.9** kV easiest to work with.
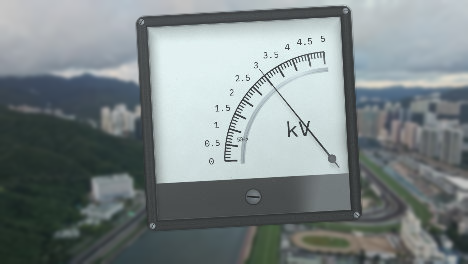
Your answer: **3** kV
